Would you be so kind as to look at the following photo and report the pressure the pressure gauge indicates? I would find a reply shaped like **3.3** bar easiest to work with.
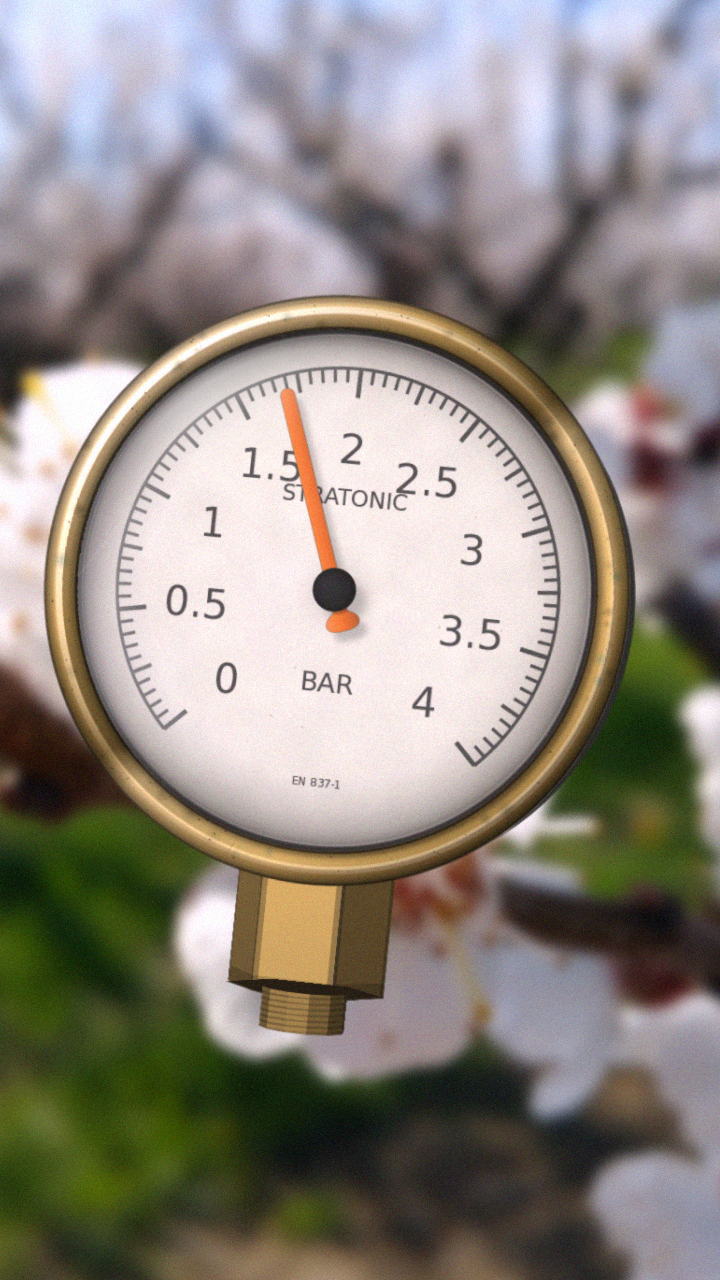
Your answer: **1.7** bar
